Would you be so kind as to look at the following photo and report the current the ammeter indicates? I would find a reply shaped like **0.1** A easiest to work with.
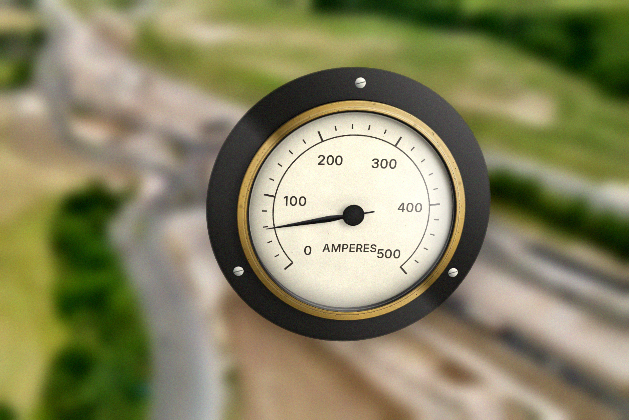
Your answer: **60** A
